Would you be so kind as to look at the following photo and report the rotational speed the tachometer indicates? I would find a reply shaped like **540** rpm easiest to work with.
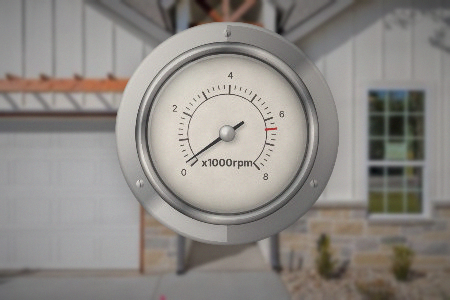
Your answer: **200** rpm
